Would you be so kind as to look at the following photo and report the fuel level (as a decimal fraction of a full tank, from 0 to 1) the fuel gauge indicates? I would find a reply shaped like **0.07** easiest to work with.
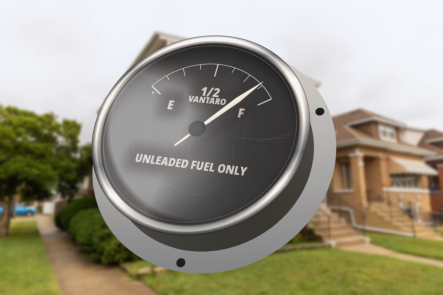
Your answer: **0.875**
